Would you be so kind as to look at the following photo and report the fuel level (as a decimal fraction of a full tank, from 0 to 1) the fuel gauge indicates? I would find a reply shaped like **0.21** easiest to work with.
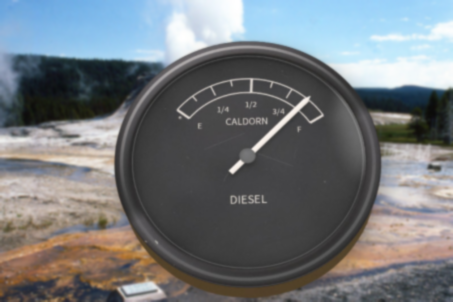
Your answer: **0.875**
